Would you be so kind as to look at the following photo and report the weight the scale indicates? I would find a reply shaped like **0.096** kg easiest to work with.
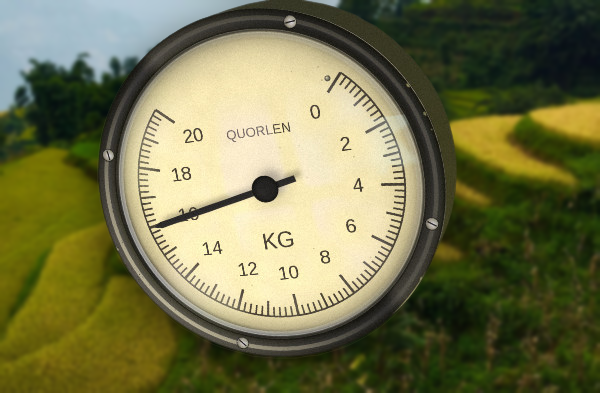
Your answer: **16** kg
